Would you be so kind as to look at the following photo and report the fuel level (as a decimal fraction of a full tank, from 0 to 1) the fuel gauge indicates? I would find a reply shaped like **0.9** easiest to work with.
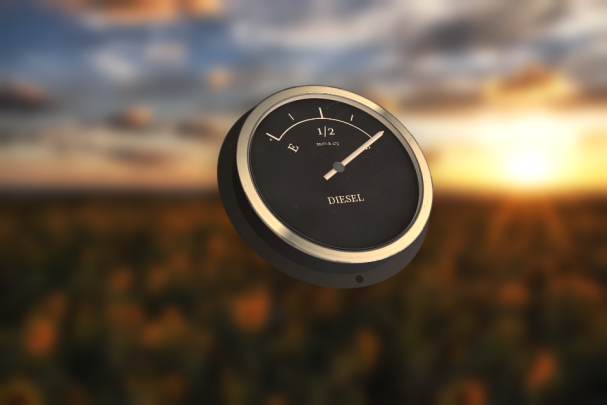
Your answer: **1**
